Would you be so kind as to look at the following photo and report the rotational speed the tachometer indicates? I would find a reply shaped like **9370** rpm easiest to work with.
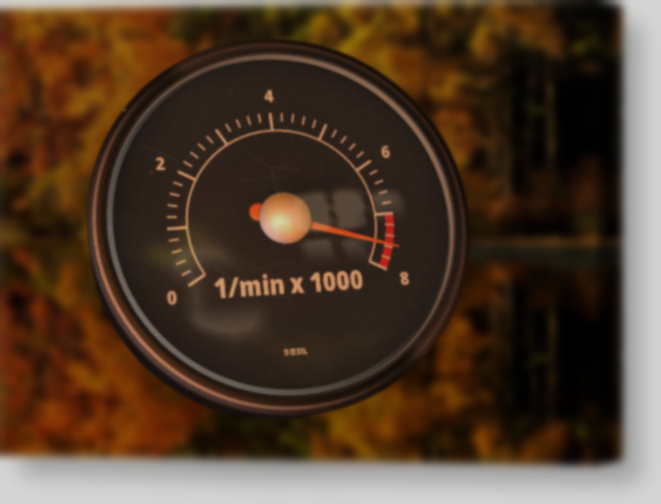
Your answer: **7600** rpm
